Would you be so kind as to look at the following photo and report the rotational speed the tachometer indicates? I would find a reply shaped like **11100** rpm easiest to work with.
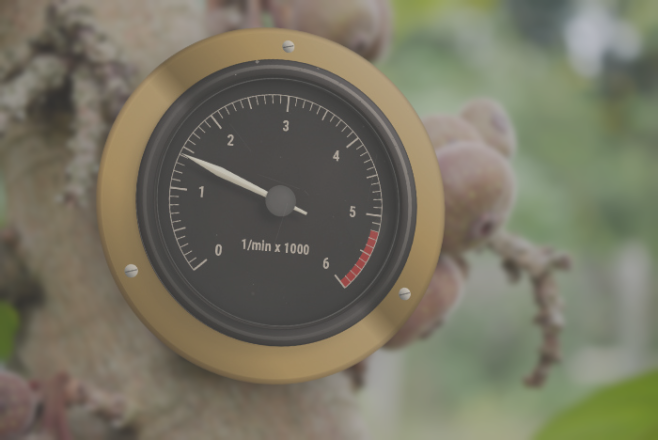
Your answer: **1400** rpm
